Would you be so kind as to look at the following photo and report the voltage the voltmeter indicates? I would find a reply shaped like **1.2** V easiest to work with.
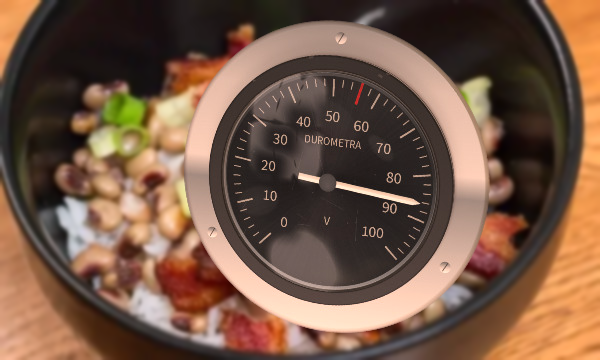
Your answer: **86** V
